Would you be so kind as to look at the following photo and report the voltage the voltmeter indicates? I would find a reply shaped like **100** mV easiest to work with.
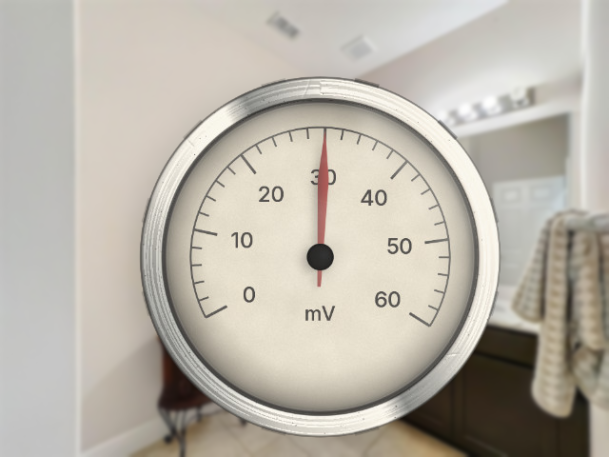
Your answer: **30** mV
